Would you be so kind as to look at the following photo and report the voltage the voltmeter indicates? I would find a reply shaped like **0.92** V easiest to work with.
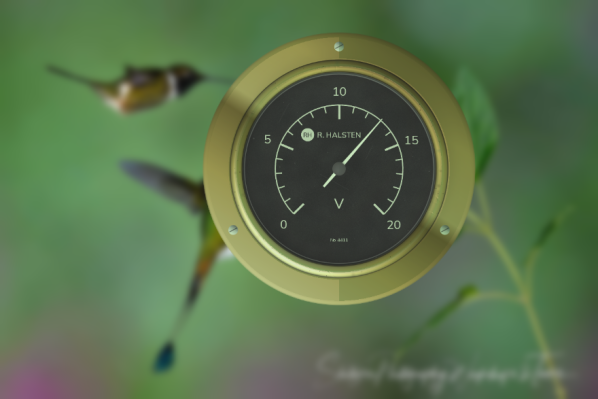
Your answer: **13** V
